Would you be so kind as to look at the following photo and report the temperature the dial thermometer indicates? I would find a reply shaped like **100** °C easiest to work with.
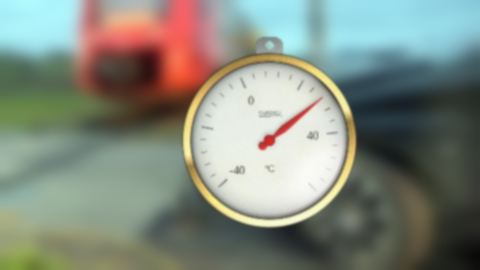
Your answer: **28** °C
